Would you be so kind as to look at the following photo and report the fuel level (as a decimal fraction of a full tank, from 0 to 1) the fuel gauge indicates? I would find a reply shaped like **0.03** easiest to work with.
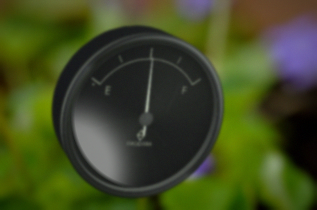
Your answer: **0.5**
